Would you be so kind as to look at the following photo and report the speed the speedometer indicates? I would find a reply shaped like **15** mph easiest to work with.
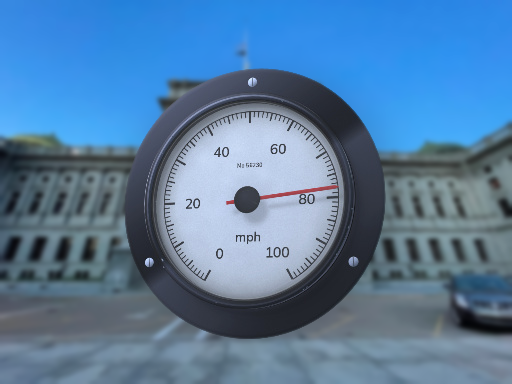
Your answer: **78** mph
